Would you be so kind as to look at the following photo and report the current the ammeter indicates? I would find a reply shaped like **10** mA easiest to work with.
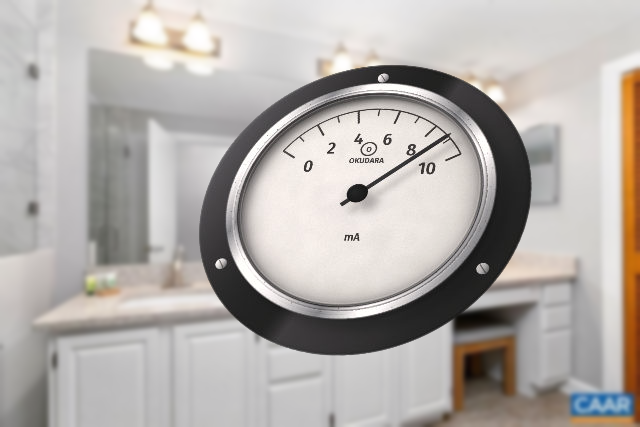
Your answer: **9** mA
